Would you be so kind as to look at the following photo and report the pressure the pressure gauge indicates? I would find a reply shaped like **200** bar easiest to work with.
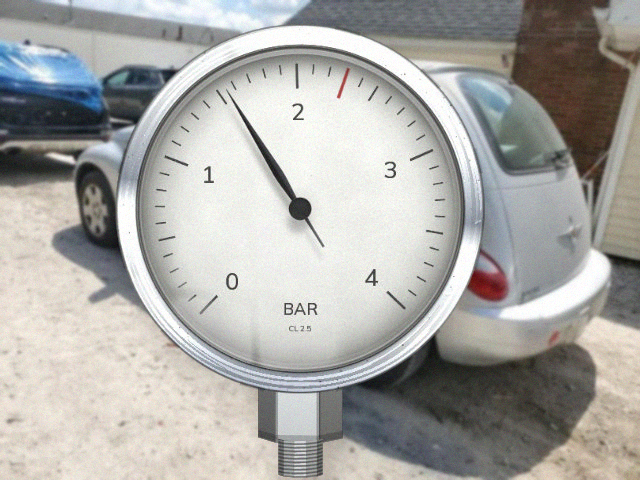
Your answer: **1.55** bar
